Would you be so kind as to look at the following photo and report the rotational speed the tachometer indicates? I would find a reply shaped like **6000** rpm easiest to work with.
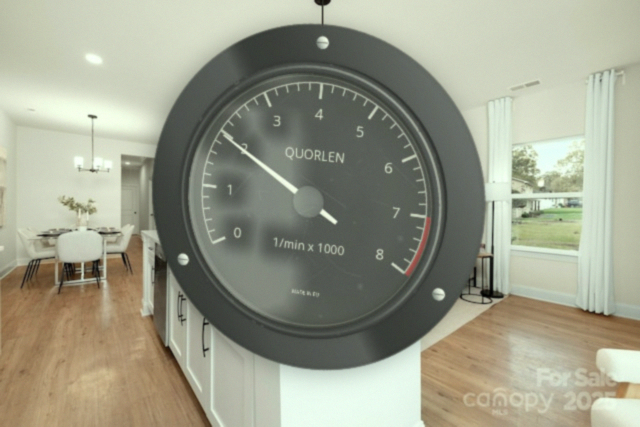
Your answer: **2000** rpm
